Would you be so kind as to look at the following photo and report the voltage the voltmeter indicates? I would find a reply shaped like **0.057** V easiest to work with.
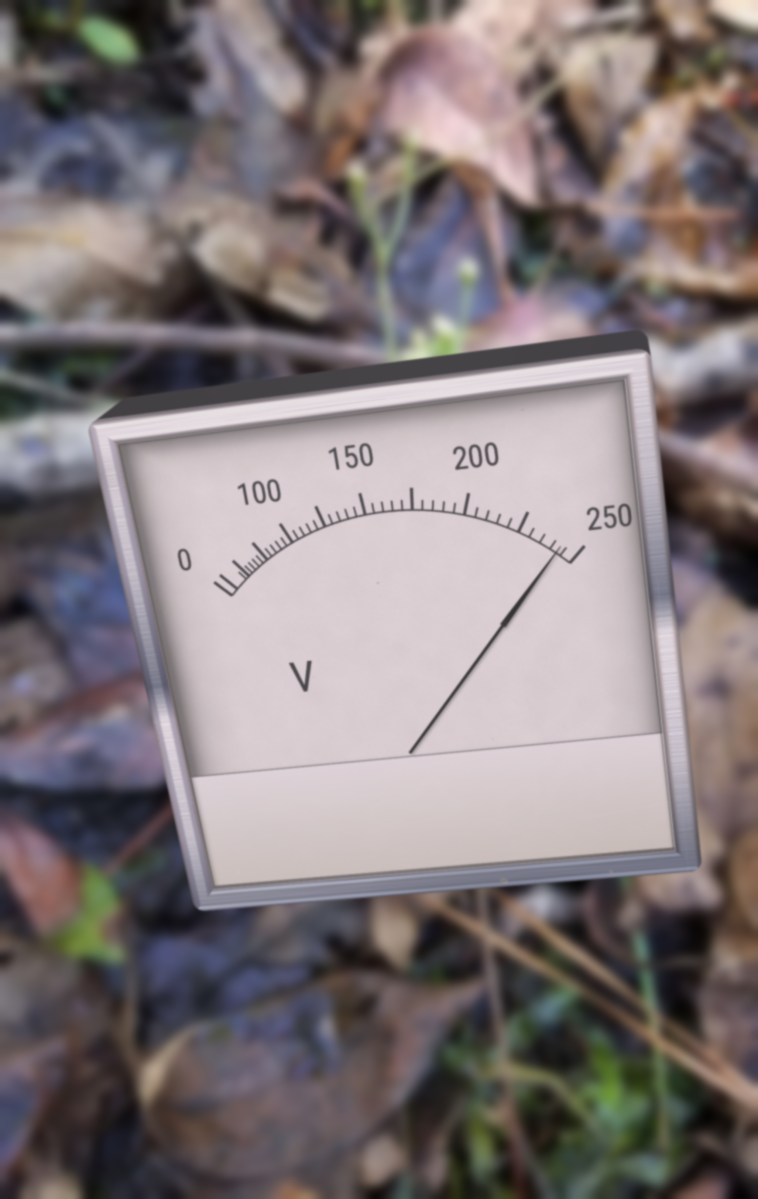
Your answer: **242.5** V
